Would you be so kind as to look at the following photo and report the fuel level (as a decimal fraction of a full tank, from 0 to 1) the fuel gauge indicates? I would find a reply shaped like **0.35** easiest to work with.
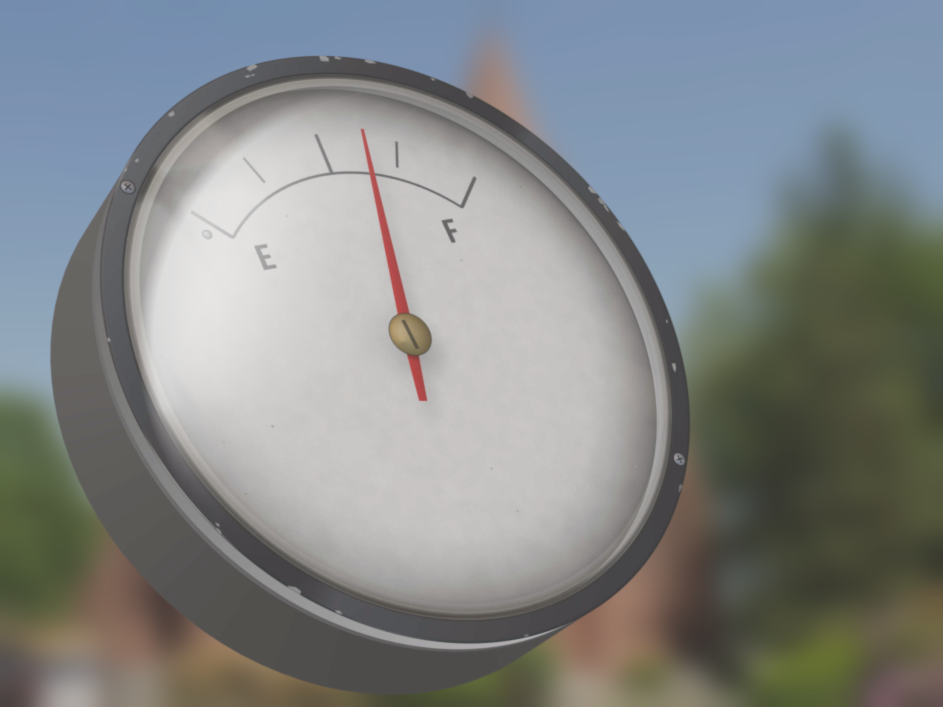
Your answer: **0.625**
